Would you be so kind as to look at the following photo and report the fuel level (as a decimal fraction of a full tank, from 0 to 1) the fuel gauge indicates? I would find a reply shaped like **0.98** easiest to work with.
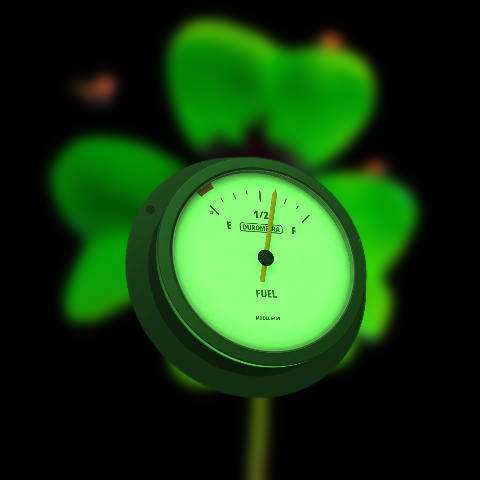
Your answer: **0.625**
